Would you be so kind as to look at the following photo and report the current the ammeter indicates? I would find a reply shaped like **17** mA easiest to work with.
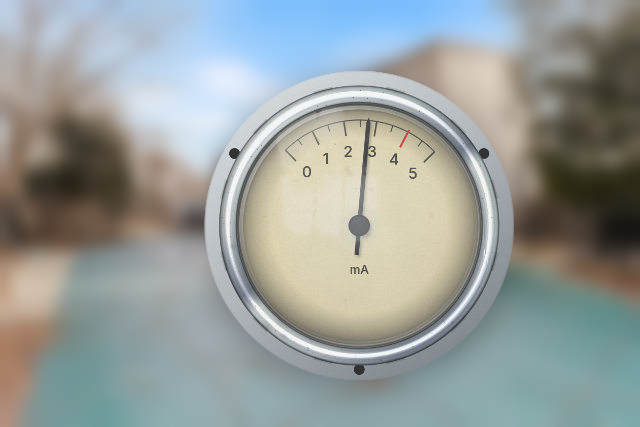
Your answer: **2.75** mA
